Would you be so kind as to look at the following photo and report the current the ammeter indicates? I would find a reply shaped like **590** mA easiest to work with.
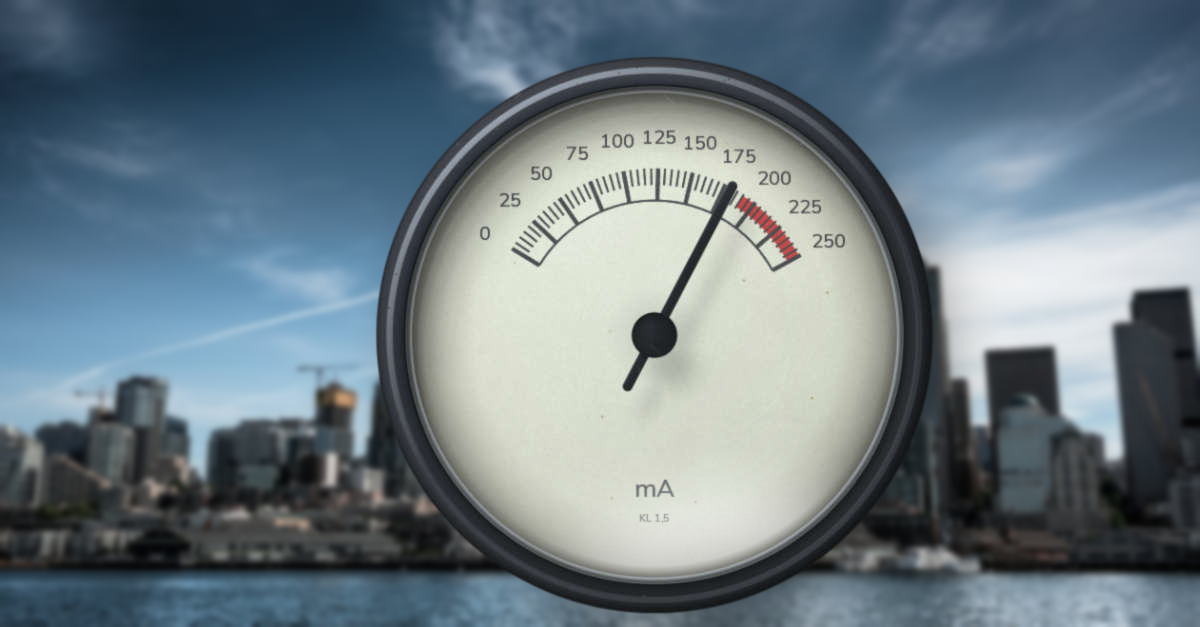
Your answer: **180** mA
